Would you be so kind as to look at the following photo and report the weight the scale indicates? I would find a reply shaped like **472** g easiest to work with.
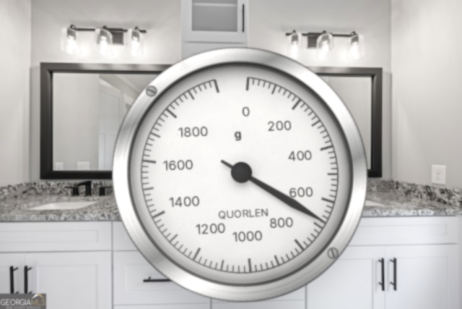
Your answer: **680** g
